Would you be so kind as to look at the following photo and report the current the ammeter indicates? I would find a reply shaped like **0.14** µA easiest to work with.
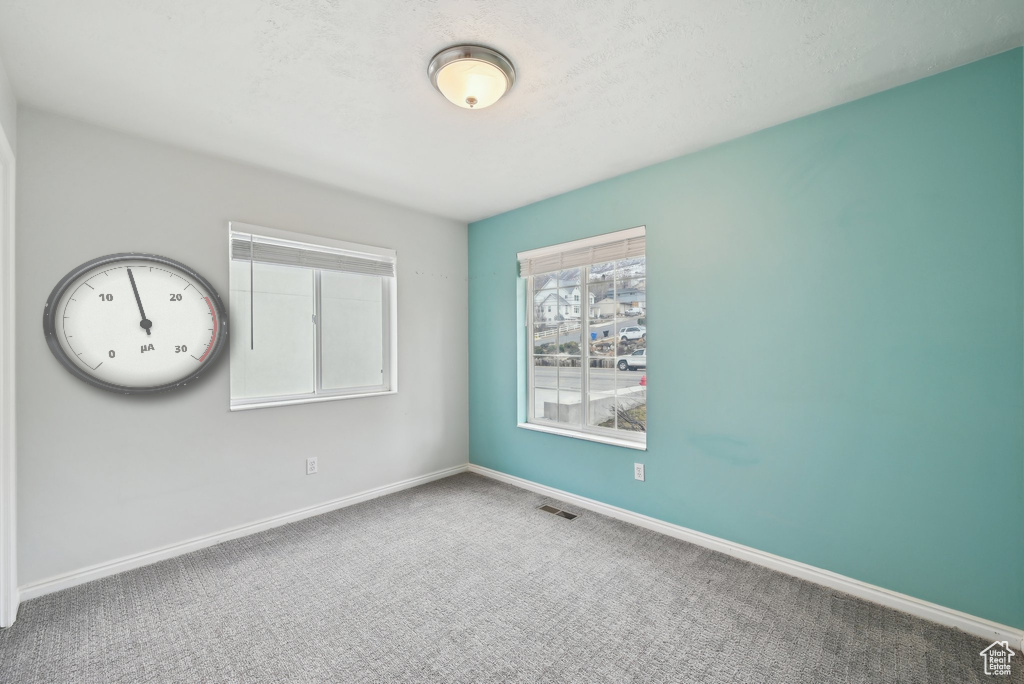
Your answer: **14** µA
